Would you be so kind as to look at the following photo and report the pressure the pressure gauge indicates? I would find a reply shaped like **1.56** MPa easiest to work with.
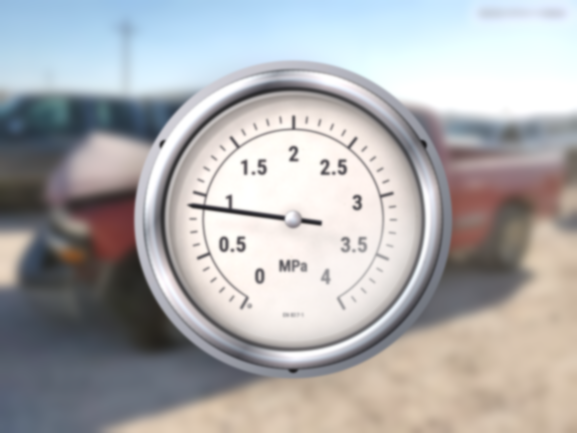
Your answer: **0.9** MPa
